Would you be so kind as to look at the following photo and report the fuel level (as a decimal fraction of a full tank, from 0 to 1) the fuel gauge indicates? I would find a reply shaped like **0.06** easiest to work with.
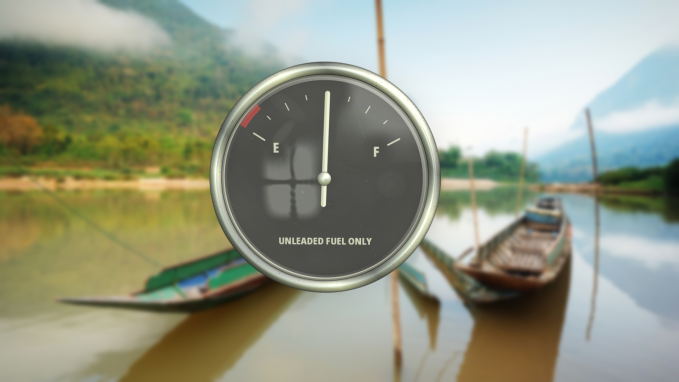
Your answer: **0.5**
